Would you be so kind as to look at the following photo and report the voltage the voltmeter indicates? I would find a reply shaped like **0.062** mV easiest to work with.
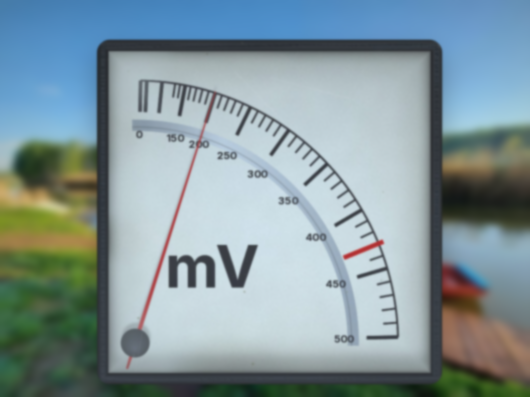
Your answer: **200** mV
